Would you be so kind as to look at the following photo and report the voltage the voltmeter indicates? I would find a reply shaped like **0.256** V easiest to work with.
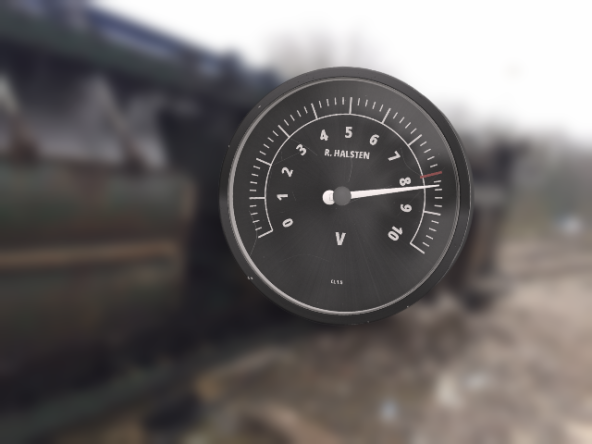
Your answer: **8.3** V
